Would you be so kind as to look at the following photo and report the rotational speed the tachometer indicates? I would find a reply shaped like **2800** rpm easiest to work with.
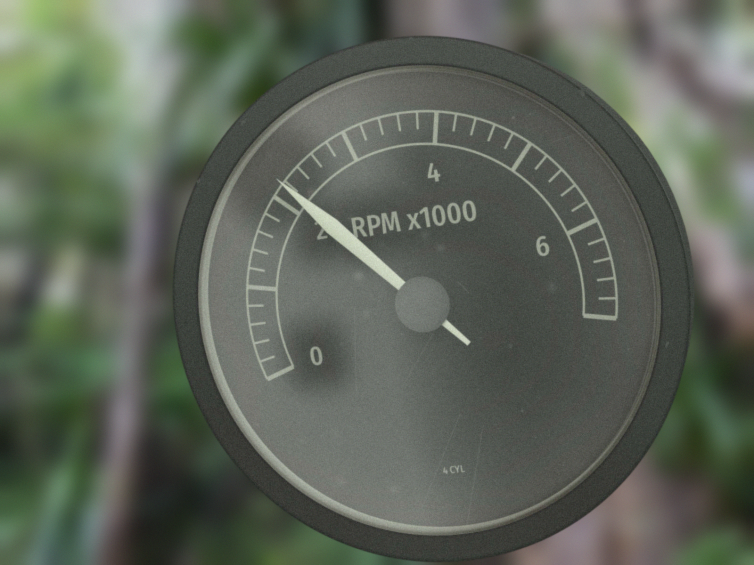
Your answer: **2200** rpm
